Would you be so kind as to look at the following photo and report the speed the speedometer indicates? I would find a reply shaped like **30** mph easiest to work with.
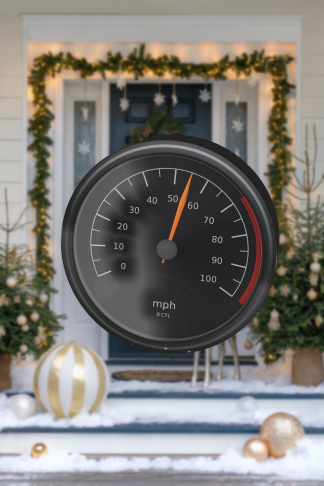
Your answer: **55** mph
